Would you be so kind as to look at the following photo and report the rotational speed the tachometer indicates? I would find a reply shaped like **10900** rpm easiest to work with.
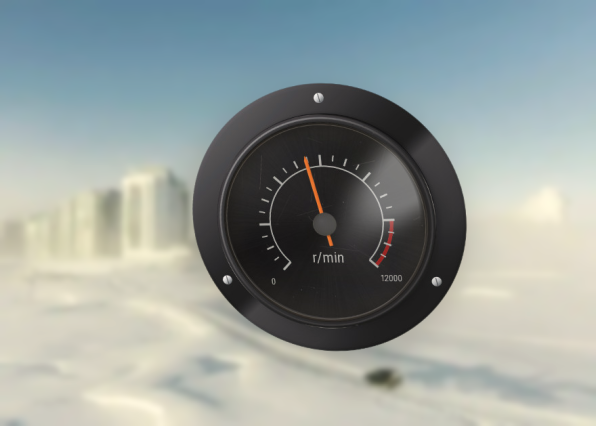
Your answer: **5500** rpm
